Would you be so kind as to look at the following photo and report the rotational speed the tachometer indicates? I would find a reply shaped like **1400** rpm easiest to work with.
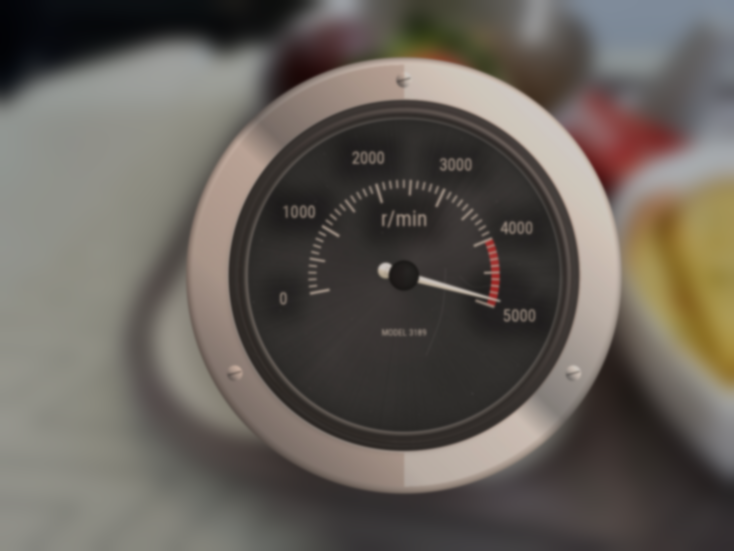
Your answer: **4900** rpm
